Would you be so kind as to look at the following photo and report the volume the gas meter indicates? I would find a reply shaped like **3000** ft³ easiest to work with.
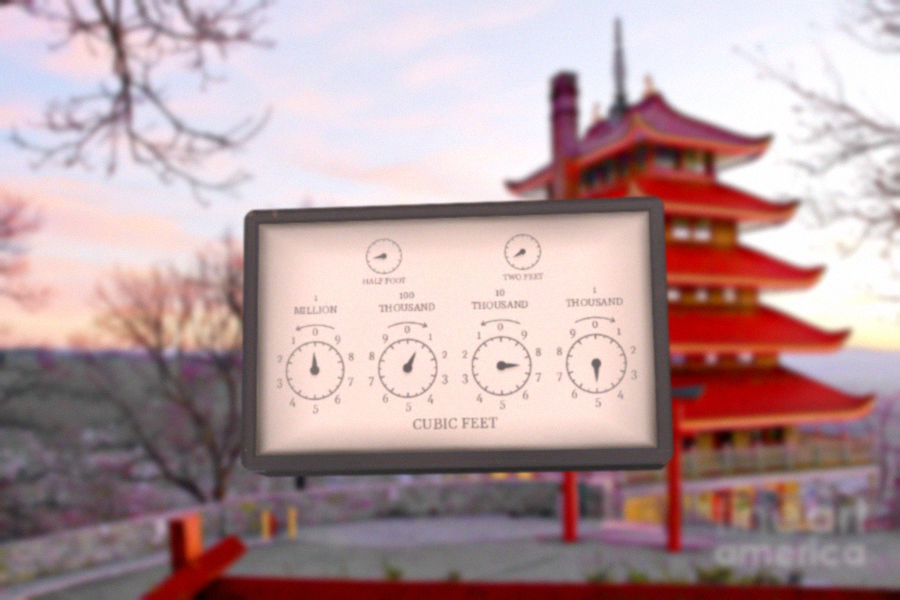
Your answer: **7500** ft³
